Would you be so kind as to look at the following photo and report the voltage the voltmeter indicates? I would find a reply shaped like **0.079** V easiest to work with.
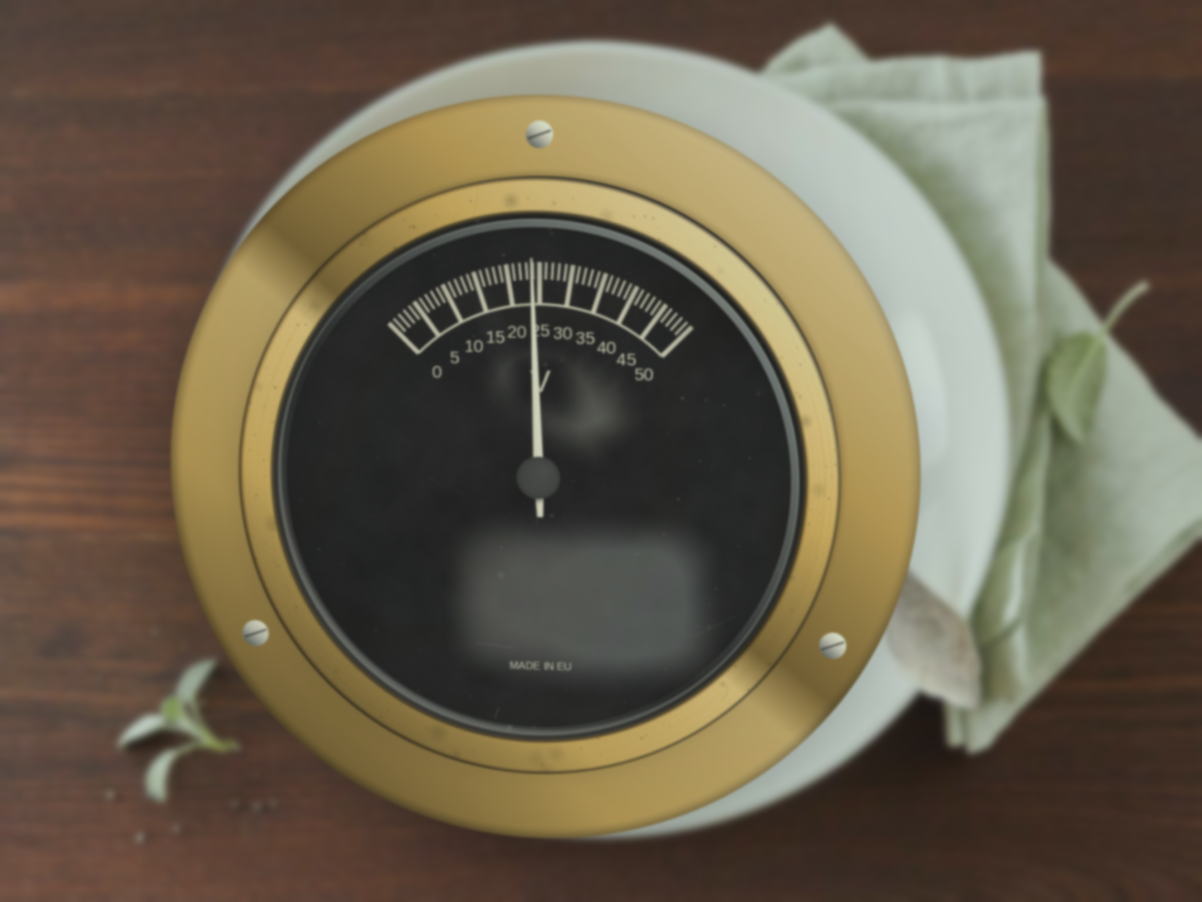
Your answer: **24** V
